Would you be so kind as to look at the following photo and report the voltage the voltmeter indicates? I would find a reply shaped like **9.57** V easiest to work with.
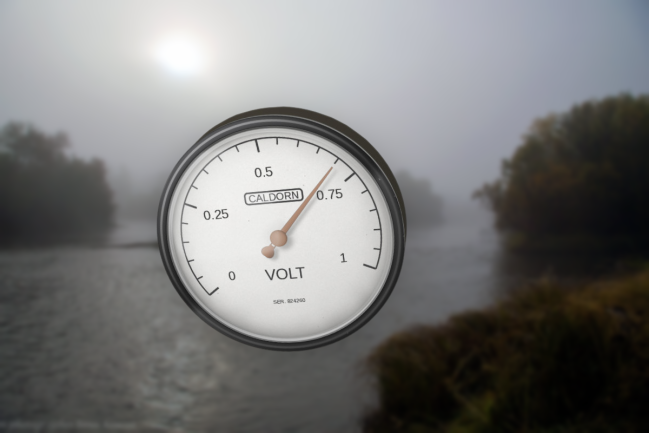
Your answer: **0.7** V
